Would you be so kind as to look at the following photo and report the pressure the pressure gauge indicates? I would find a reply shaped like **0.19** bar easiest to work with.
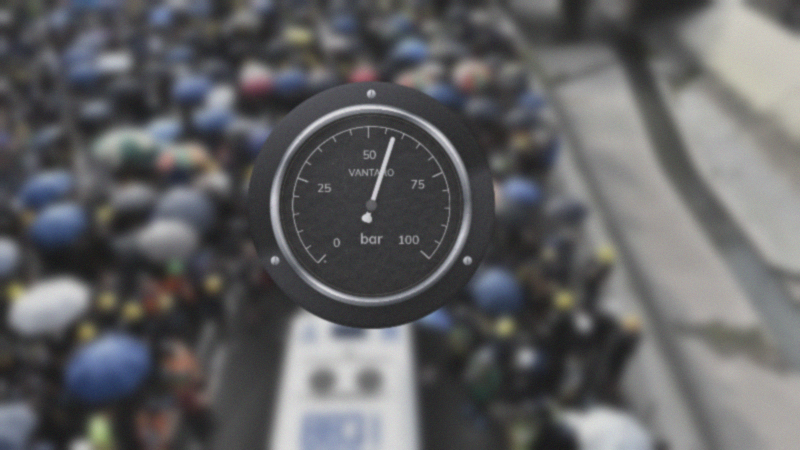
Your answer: **57.5** bar
